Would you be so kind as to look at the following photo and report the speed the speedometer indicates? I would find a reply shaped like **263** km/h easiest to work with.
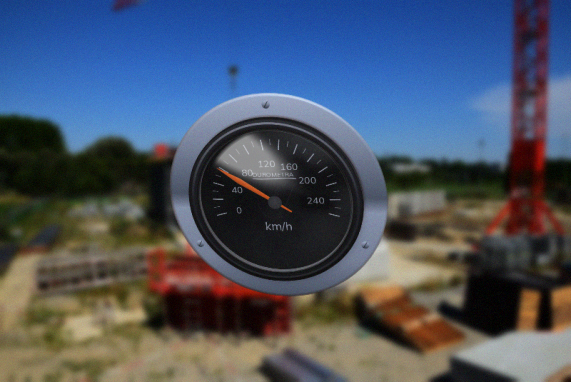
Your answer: **60** km/h
